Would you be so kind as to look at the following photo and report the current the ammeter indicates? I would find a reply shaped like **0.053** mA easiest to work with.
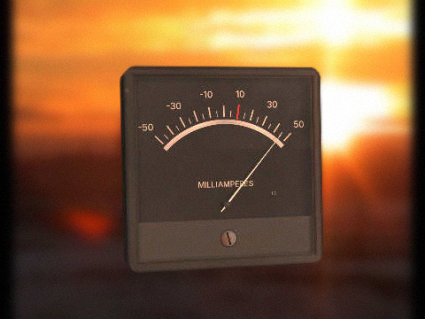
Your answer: **45** mA
